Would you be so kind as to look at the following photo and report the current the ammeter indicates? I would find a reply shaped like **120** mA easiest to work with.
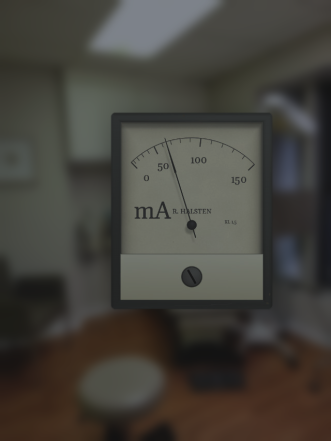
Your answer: **65** mA
